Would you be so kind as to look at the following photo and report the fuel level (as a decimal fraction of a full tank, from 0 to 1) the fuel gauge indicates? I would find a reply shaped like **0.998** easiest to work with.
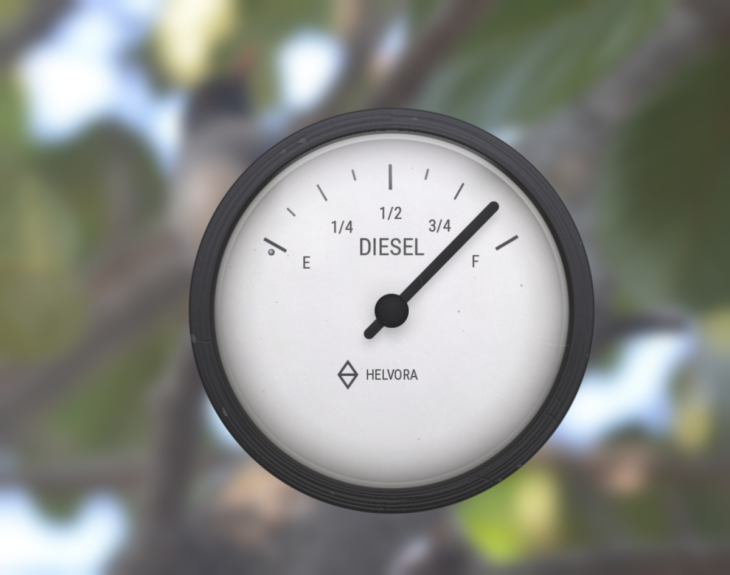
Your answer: **0.875**
